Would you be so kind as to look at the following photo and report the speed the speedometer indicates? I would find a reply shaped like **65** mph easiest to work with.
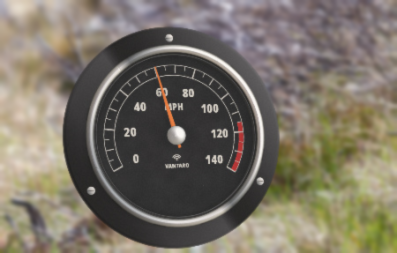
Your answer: **60** mph
